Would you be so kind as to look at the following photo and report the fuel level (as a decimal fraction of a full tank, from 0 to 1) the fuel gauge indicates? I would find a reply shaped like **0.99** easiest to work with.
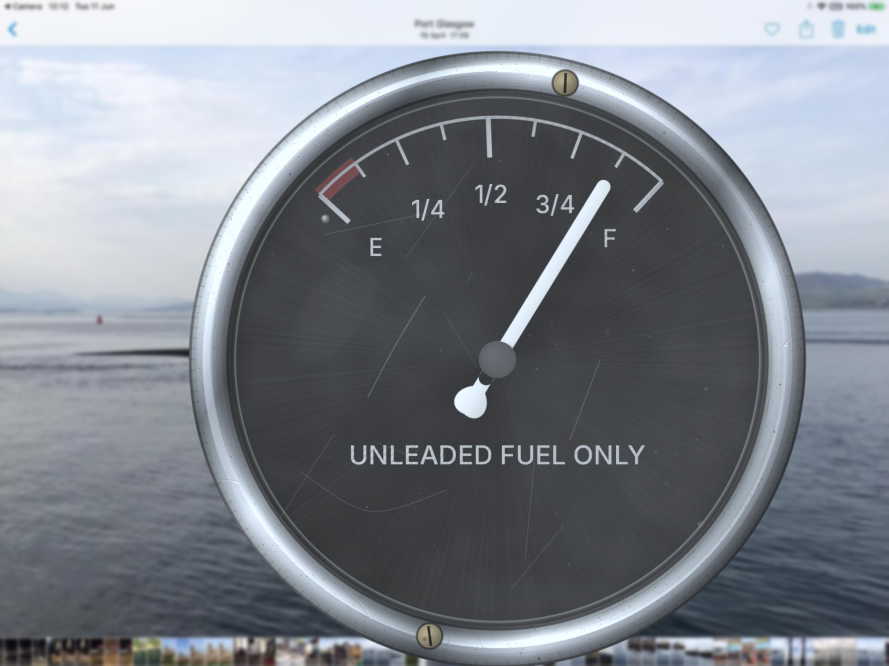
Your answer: **0.875**
